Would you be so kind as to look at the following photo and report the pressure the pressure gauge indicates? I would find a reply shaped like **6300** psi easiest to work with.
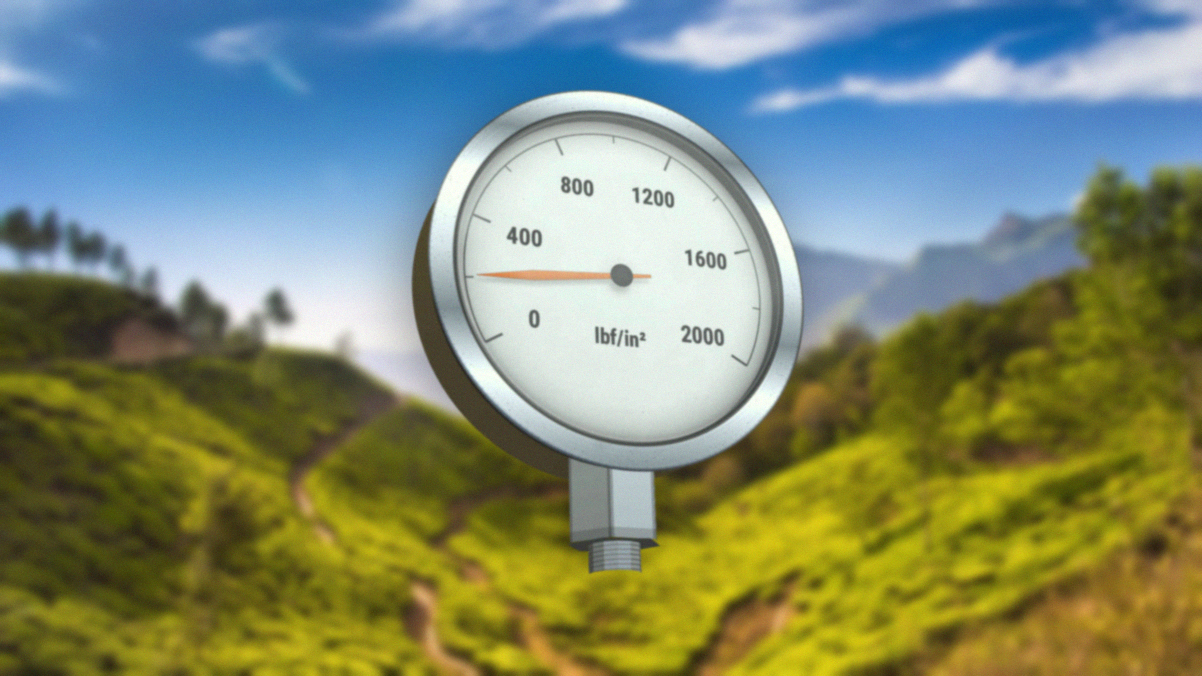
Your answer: **200** psi
